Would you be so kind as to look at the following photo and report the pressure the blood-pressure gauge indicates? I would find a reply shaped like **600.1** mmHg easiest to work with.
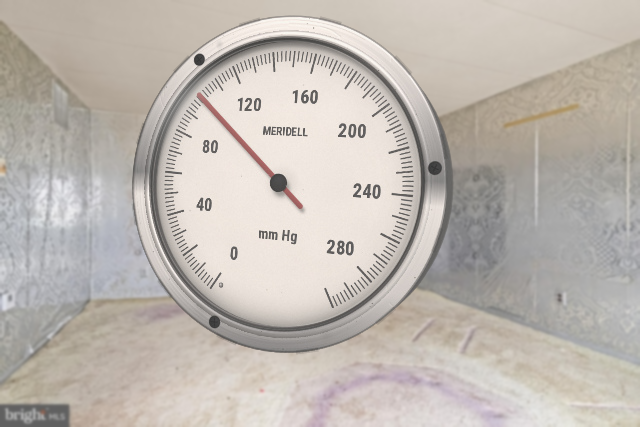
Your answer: **100** mmHg
